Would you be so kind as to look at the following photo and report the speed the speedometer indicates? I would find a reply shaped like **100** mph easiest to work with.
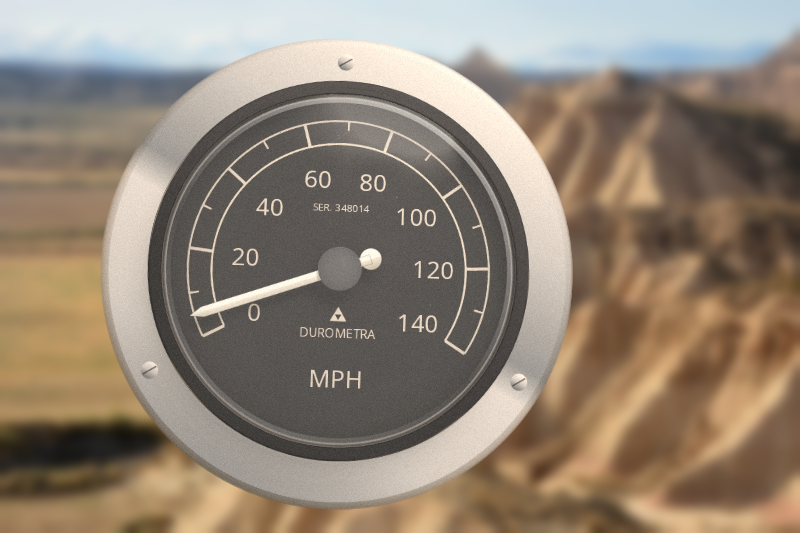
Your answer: **5** mph
